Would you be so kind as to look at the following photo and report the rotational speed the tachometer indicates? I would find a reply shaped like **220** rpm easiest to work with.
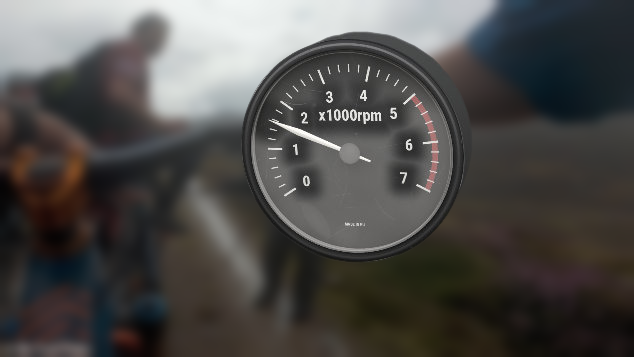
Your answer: **1600** rpm
